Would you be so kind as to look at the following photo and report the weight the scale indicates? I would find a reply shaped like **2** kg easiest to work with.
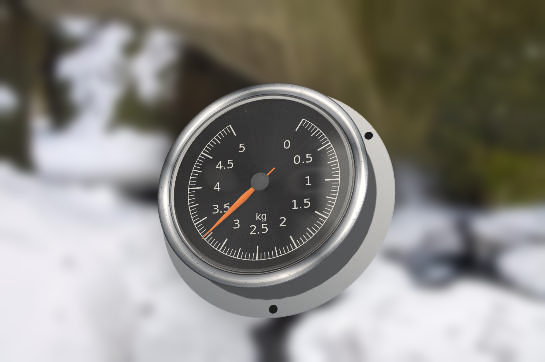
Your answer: **3.25** kg
